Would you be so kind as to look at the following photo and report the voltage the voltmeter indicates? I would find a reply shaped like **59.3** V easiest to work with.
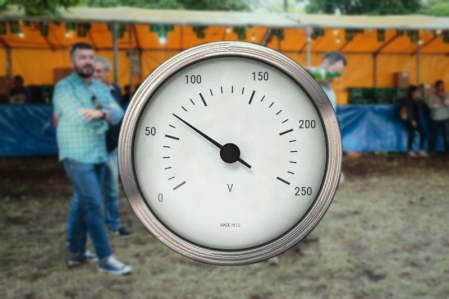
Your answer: **70** V
